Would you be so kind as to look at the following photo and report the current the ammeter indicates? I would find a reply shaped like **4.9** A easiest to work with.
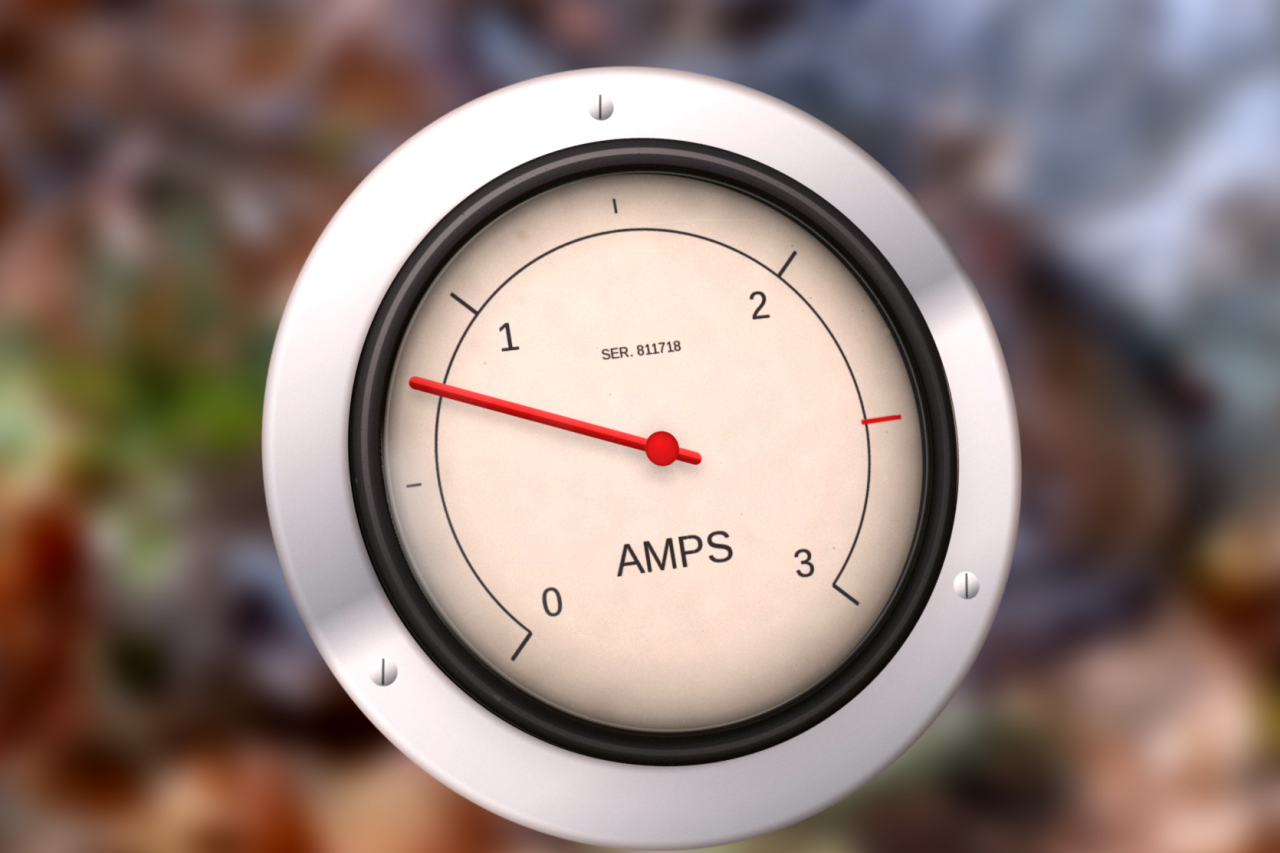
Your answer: **0.75** A
